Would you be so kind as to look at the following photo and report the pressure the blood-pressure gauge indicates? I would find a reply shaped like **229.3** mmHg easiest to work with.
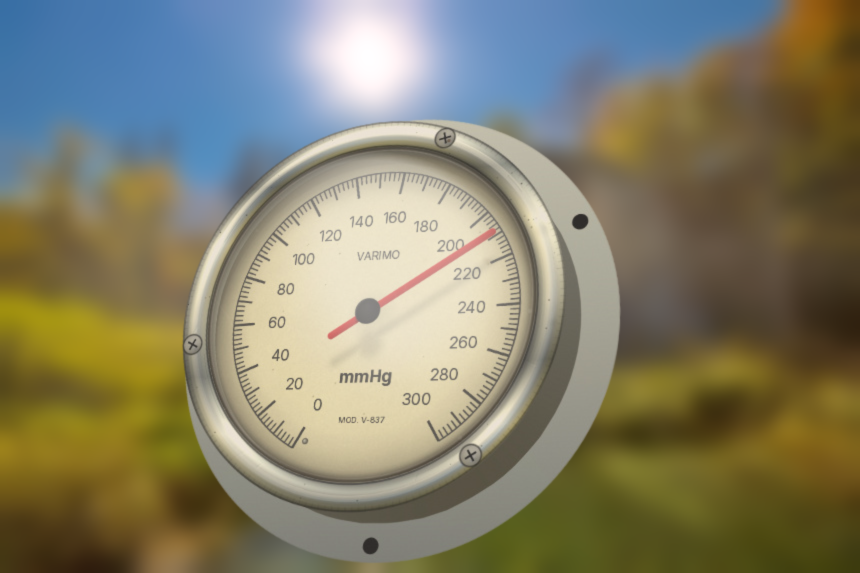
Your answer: **210** mmHg
